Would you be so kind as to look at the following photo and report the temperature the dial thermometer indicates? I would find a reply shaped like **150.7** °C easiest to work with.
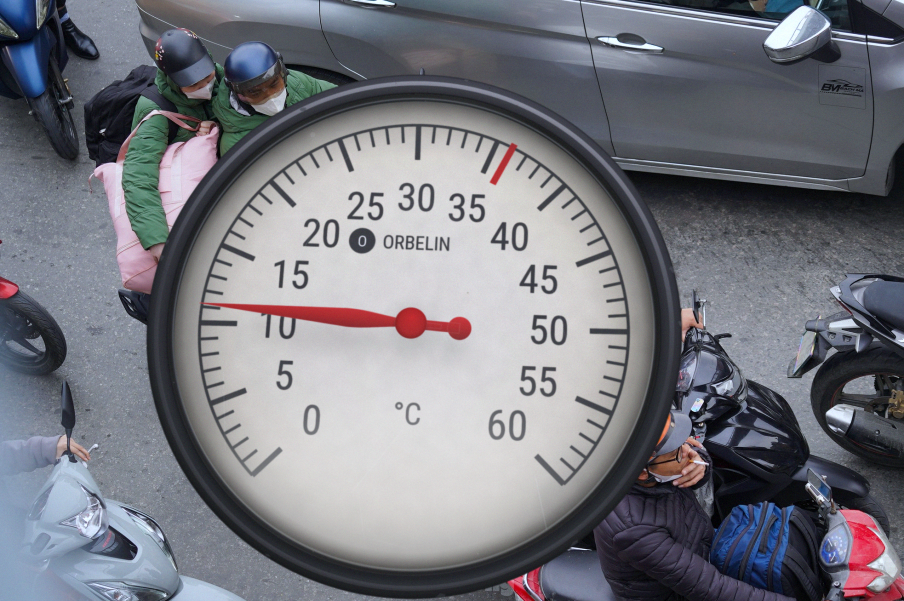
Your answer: **11** °C
